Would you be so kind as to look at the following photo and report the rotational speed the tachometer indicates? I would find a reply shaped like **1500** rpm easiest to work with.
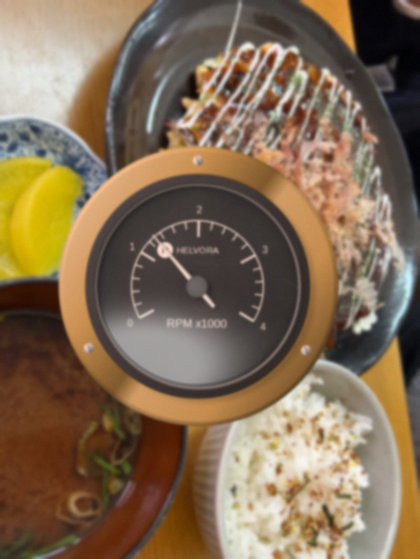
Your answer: **1300** rpm
